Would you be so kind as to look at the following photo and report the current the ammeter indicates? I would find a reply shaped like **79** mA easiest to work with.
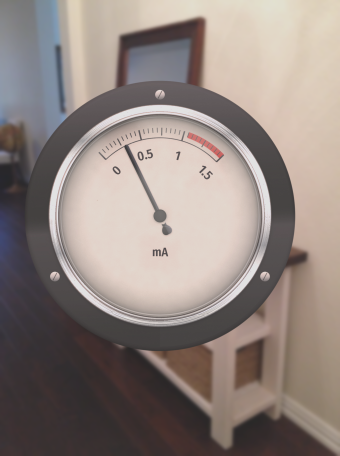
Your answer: **0.3** mA
